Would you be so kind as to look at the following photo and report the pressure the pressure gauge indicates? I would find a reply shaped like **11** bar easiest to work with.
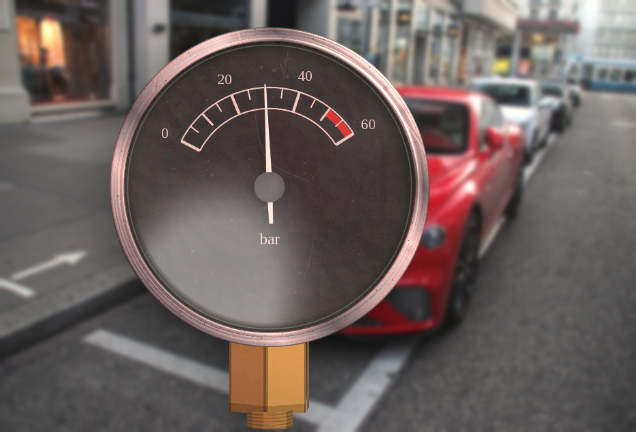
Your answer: **30** bar
